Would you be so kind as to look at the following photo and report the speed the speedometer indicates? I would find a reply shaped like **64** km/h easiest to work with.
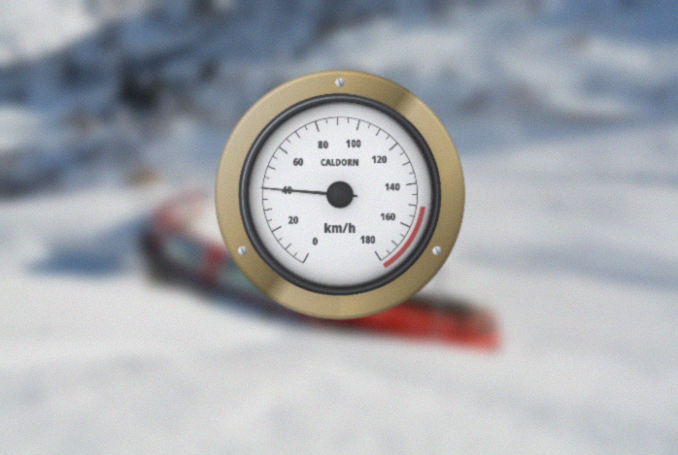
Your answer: **40** km/h
